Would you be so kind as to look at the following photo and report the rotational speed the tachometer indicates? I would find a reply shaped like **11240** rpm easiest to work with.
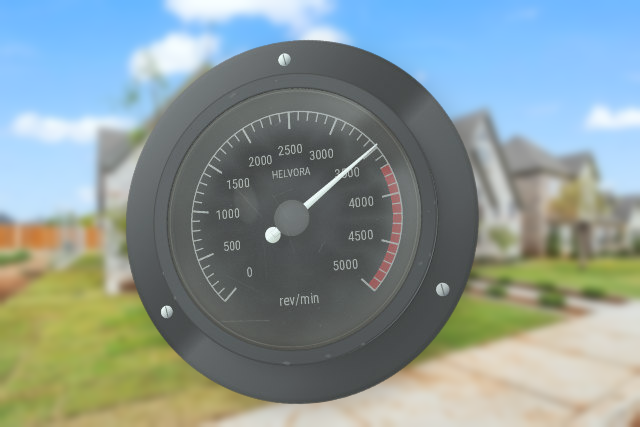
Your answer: **3500** rpm
